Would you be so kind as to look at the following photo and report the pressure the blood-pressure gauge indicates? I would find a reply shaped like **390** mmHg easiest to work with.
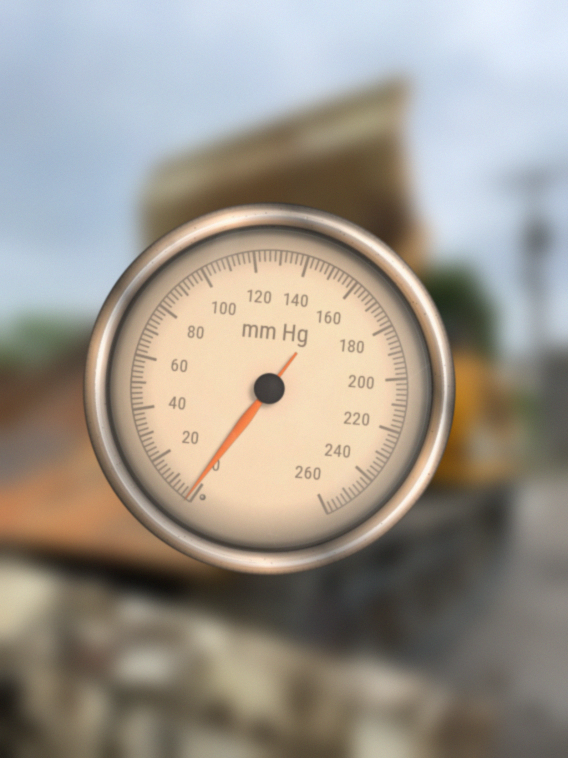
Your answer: **2** mmHg
